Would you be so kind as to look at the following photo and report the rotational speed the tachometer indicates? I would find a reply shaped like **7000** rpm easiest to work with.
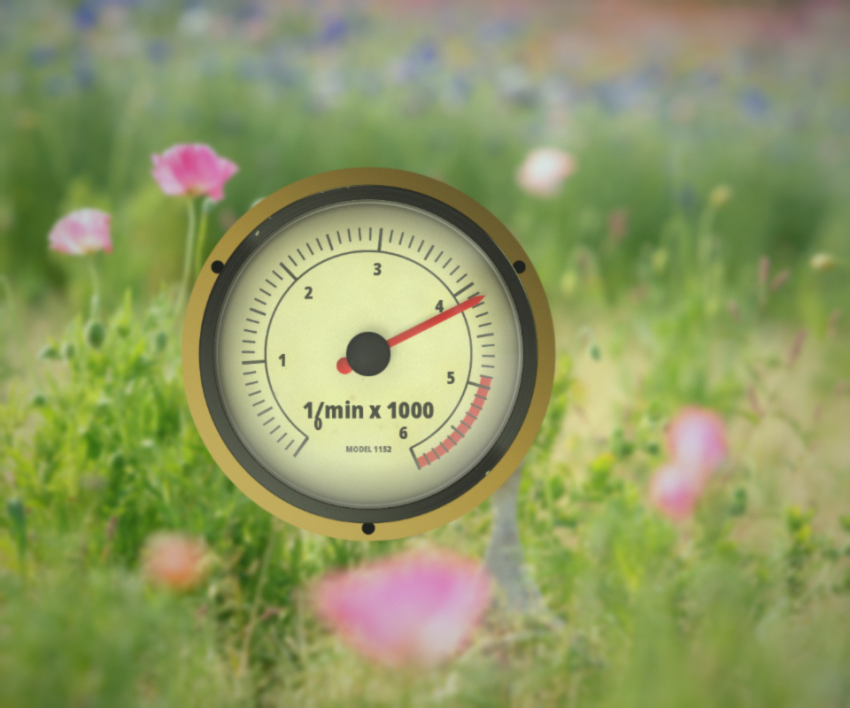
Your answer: **4150** rpm
